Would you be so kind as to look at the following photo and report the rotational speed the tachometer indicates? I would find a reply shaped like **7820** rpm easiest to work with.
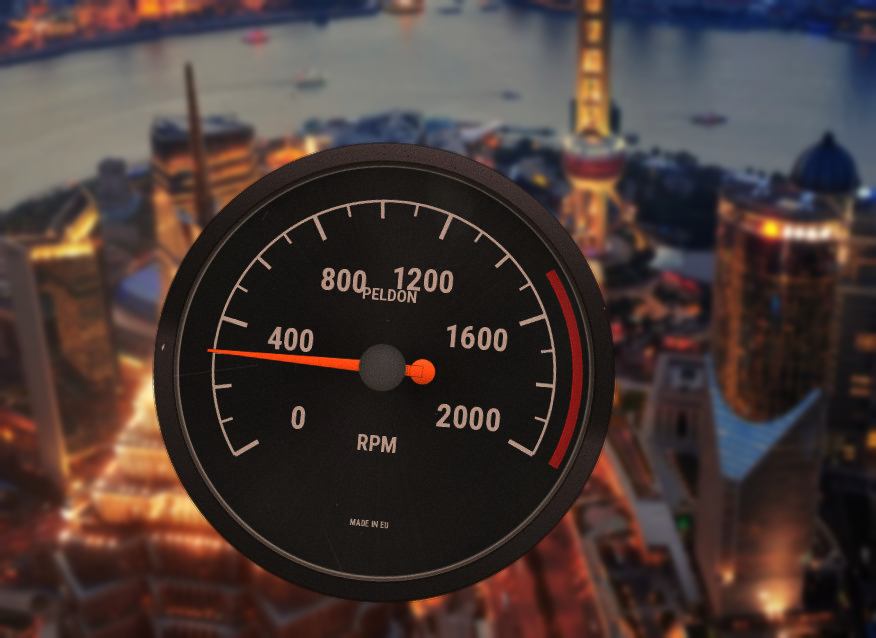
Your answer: **300** rpm
